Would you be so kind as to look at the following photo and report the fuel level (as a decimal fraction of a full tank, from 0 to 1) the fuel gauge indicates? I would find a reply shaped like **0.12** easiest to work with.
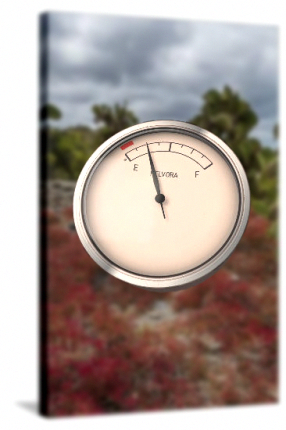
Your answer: **0.25**
